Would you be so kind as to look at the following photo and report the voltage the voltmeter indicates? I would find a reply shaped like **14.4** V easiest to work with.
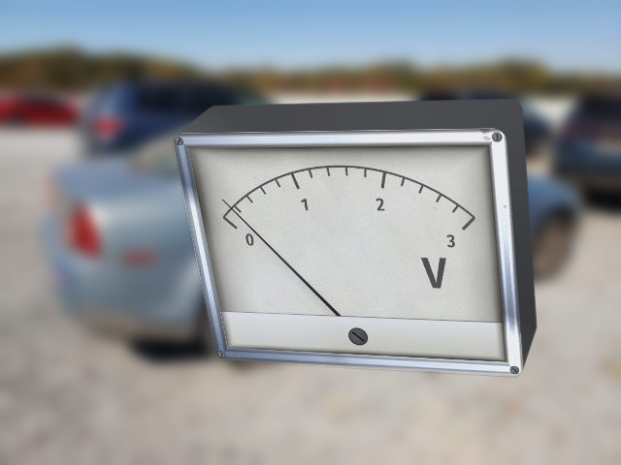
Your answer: **0.2** V
